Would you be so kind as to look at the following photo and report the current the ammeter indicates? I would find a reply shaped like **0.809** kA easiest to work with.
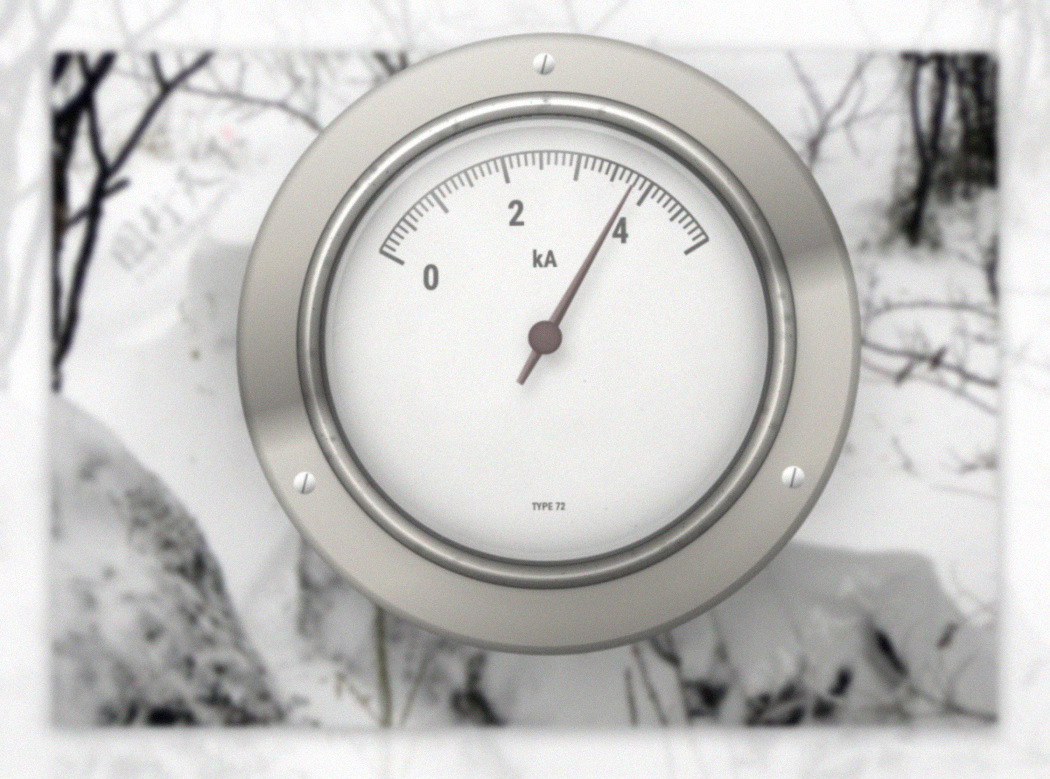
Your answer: **3.8** kA
